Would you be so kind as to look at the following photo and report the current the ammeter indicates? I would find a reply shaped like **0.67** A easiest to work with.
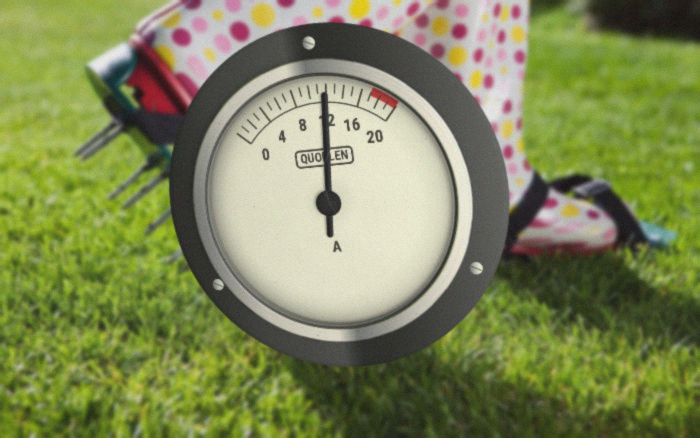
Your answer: **12** A
